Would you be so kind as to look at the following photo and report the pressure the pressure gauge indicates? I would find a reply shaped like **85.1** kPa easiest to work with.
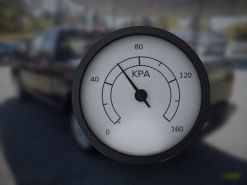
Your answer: **60** kPa
